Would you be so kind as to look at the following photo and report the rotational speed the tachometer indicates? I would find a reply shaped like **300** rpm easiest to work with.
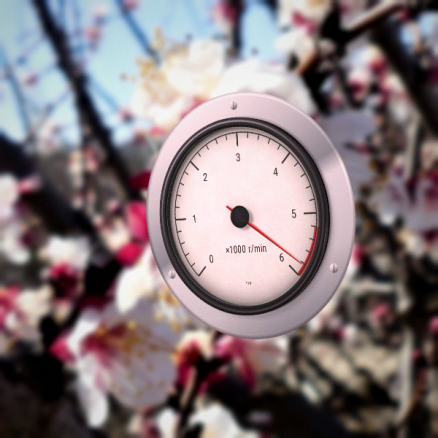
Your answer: **5800** rpm
